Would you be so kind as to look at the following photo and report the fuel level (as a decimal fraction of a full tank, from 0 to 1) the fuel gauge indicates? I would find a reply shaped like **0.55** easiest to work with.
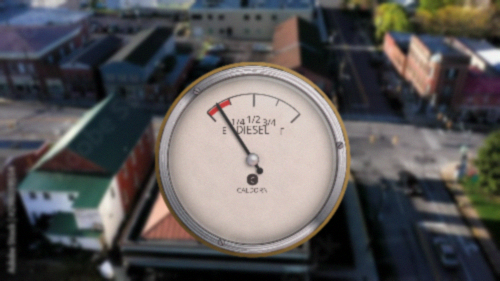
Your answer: **0.125**
